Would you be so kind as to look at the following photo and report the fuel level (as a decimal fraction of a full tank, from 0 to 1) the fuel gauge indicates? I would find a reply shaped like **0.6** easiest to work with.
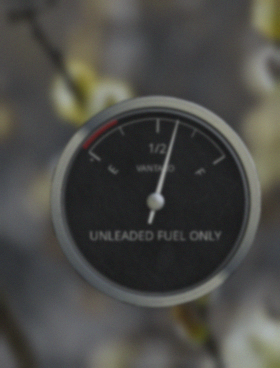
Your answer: **0.625**
